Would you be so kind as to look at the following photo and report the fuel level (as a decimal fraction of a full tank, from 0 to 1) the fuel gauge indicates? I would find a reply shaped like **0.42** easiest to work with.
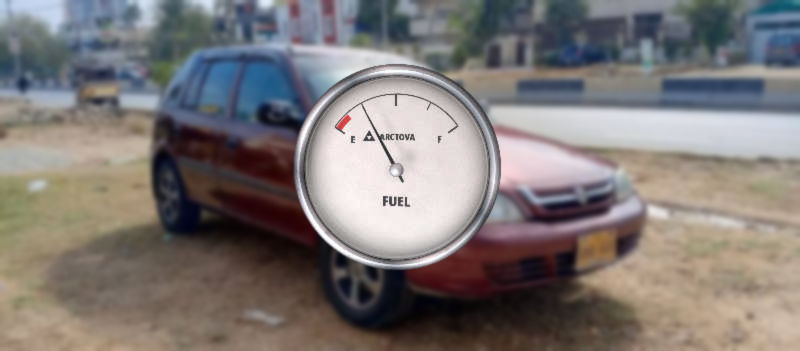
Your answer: **0.25**
